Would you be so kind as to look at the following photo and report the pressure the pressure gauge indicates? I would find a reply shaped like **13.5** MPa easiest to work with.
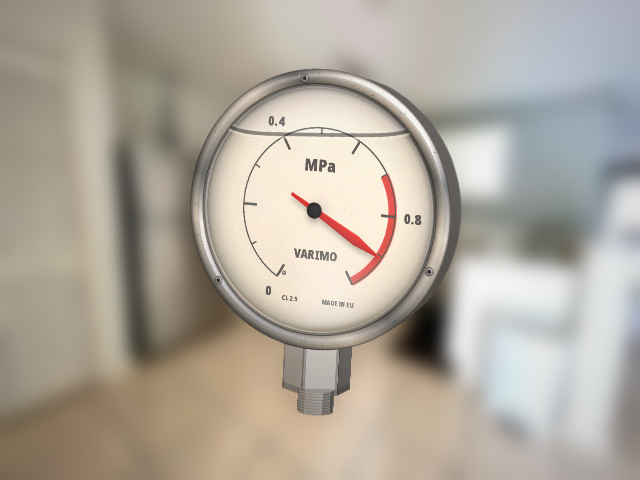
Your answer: **0.9** MPa
